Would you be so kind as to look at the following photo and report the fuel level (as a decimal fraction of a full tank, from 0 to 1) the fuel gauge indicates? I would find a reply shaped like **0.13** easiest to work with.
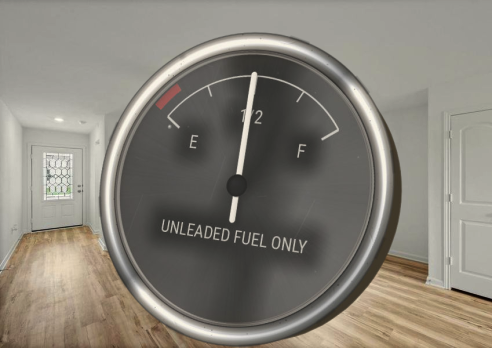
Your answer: **0.5**
